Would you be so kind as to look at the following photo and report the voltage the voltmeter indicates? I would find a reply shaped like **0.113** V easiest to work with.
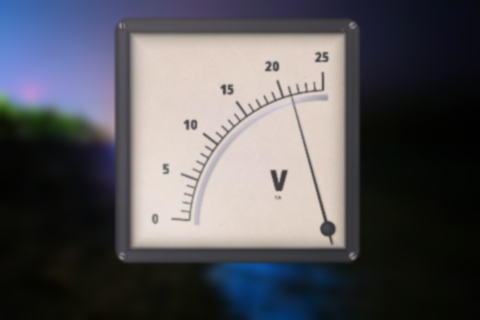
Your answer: **21** V
